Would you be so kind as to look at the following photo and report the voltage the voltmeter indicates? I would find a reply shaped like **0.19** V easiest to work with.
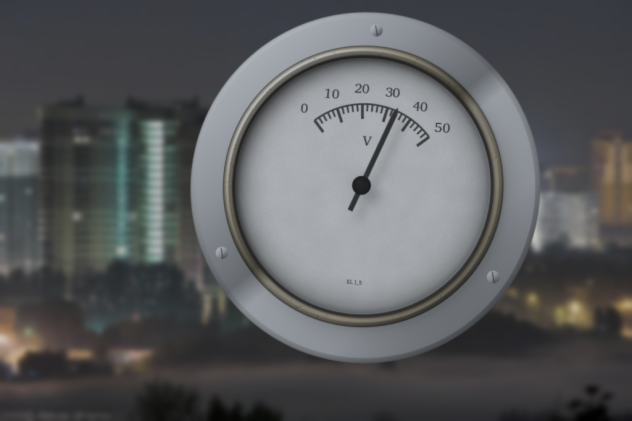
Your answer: **34** V
